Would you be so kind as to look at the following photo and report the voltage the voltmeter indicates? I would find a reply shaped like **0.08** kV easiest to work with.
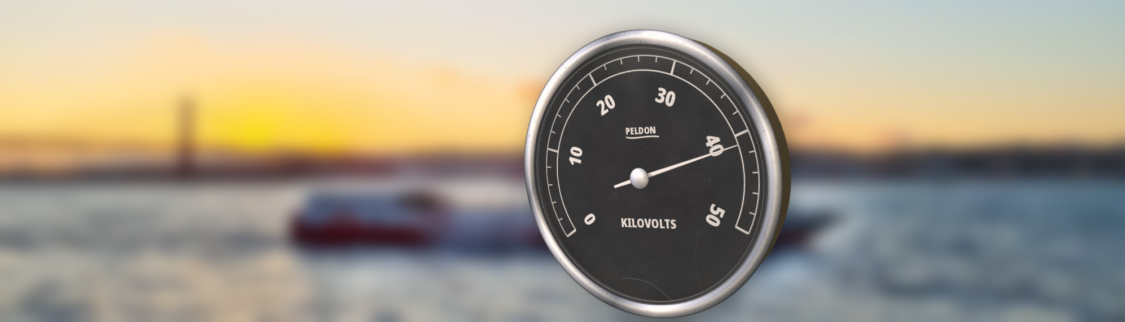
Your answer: **41** kV
